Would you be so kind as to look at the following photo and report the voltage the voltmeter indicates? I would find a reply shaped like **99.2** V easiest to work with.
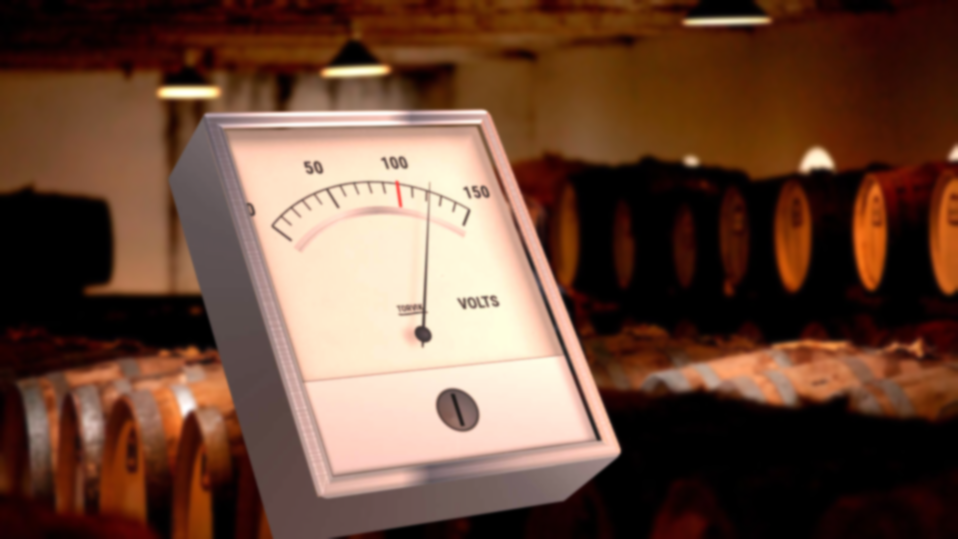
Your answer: **120** V
